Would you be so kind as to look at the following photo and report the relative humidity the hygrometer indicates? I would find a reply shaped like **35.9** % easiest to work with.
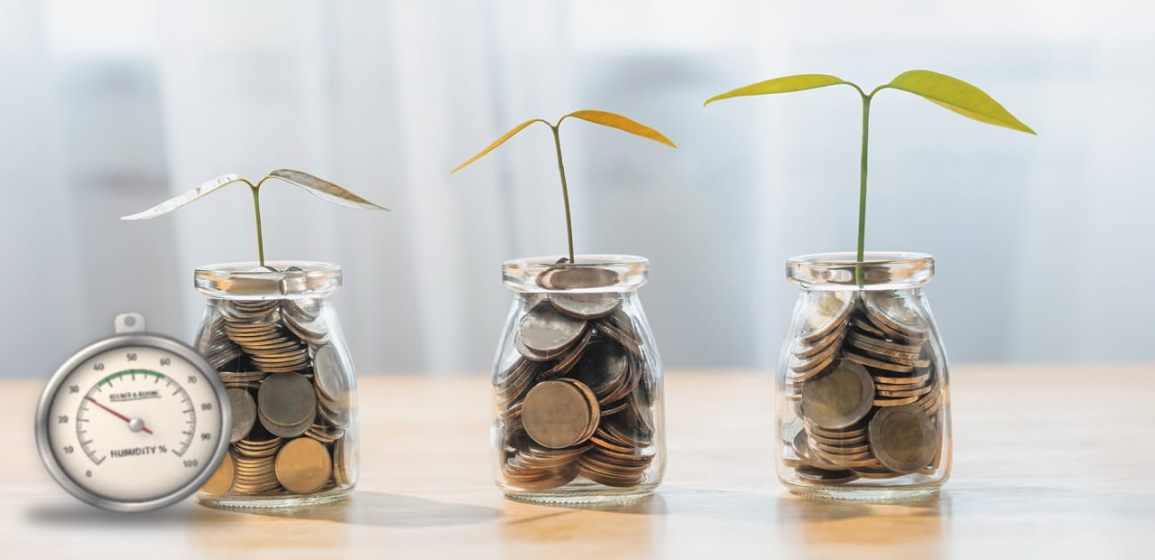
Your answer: **30** %
